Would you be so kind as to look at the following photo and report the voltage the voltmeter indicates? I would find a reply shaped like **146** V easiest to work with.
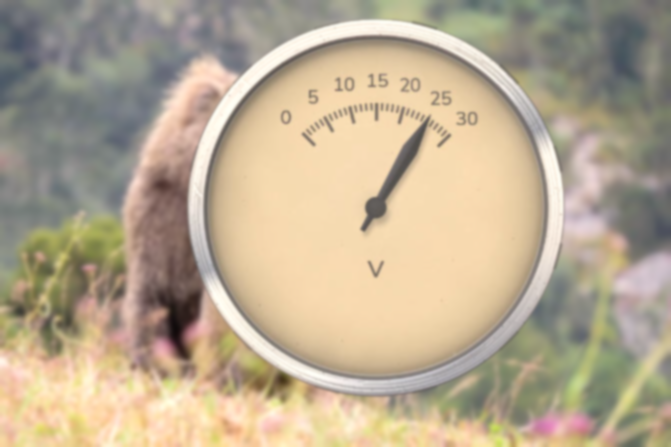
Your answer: **25** V
